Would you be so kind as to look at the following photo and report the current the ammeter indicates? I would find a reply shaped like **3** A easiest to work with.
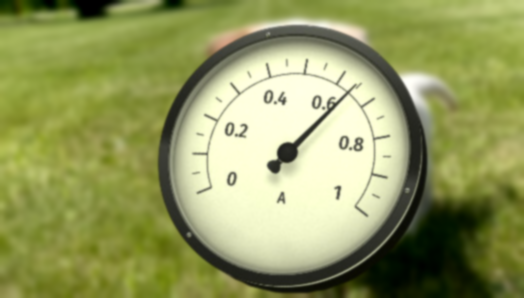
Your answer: **0.65** A
